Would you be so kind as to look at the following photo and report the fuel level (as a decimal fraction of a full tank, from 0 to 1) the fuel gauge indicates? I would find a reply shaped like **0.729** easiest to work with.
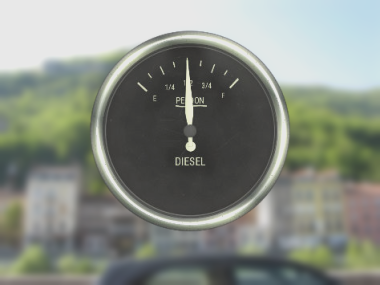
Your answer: **0.5**
